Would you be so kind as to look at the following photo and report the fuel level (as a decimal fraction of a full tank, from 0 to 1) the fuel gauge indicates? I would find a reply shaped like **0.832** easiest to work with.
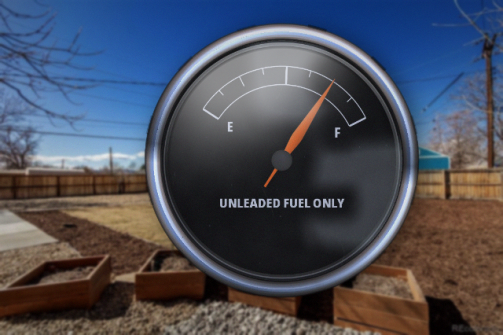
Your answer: **0.75**
